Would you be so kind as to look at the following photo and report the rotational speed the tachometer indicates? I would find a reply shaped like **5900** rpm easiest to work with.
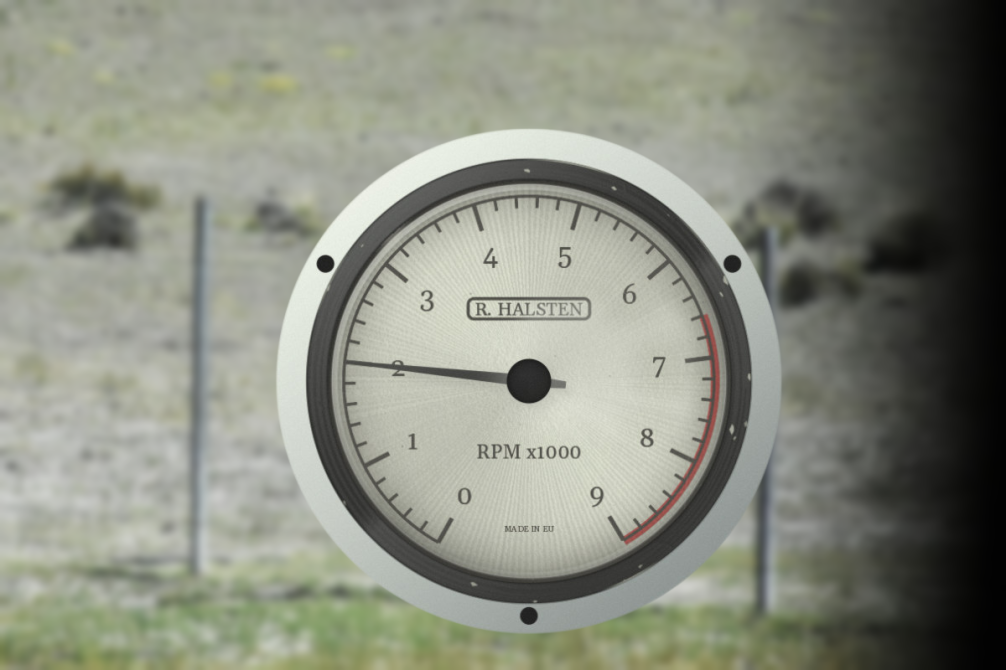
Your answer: **2000** rpm
